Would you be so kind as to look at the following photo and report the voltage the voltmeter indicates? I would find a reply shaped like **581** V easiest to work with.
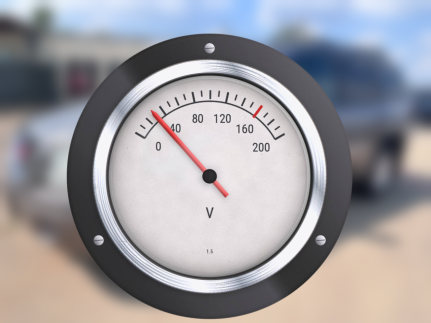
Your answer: **30** V
